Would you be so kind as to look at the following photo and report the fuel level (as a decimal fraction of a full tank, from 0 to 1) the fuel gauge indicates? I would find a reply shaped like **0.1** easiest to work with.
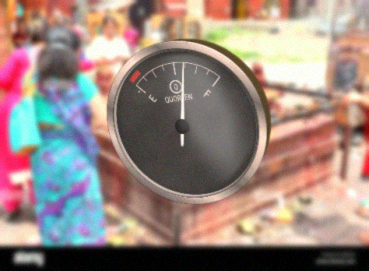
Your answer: **0.625**
